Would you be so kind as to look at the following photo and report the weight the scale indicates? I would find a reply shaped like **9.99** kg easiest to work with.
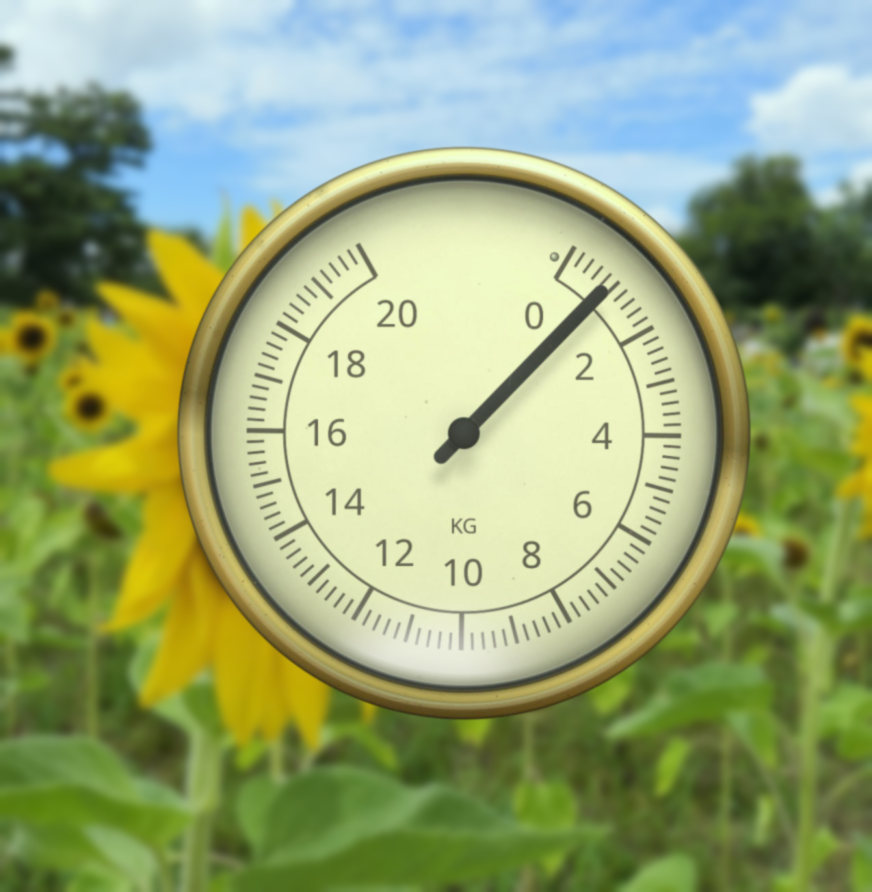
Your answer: **0.9** kg
